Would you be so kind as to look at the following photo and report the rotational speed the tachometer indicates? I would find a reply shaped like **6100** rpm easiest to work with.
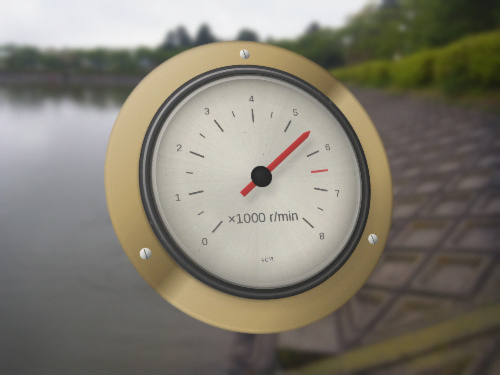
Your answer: **5500** rpm
